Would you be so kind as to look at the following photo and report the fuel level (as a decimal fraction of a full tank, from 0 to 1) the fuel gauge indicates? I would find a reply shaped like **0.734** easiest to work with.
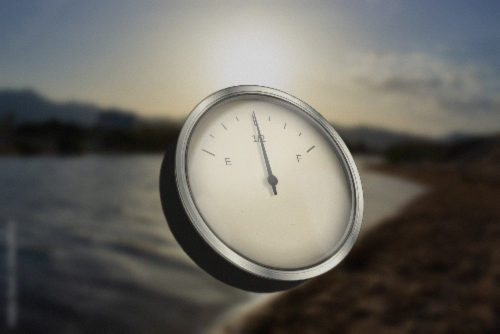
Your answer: **0.5**
